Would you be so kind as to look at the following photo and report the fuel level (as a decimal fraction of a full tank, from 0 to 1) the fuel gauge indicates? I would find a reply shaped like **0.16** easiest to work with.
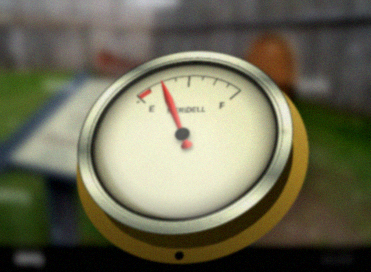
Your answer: **0.25**
